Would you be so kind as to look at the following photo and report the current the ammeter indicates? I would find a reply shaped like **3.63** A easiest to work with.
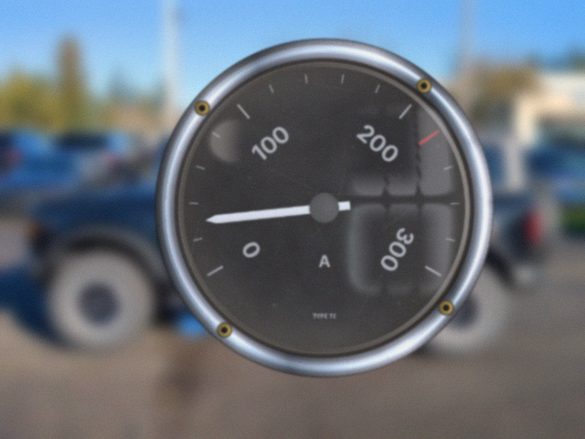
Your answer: **30** A
